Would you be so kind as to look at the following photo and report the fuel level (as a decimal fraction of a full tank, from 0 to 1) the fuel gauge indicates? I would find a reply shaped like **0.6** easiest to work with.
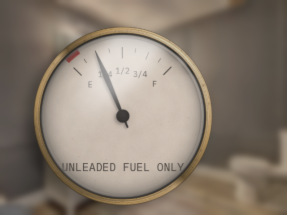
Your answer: **0.25**
